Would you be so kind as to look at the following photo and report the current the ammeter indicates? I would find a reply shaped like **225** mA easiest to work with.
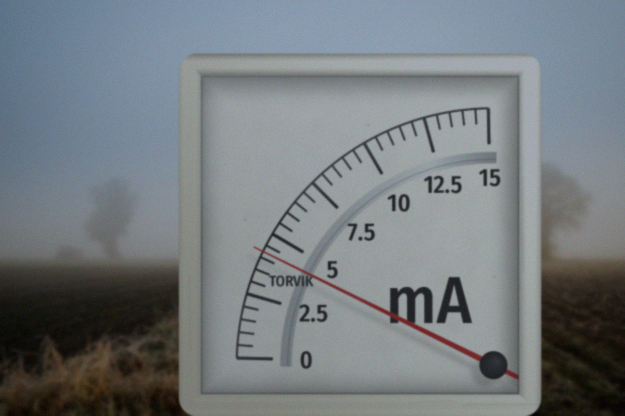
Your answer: **4.25** mA
